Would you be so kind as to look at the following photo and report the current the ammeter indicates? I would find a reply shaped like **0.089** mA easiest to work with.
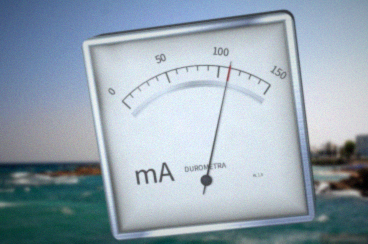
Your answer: **110** mA
